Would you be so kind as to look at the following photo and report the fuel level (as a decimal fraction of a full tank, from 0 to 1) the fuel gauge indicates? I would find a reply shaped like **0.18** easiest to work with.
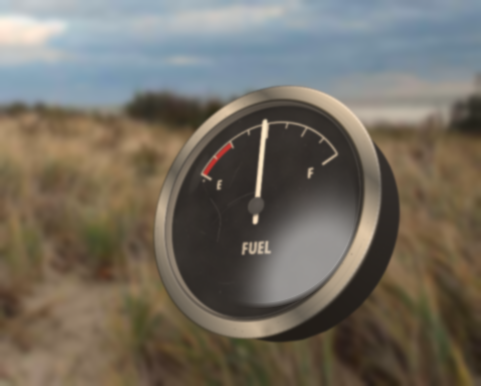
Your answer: **0.5**
